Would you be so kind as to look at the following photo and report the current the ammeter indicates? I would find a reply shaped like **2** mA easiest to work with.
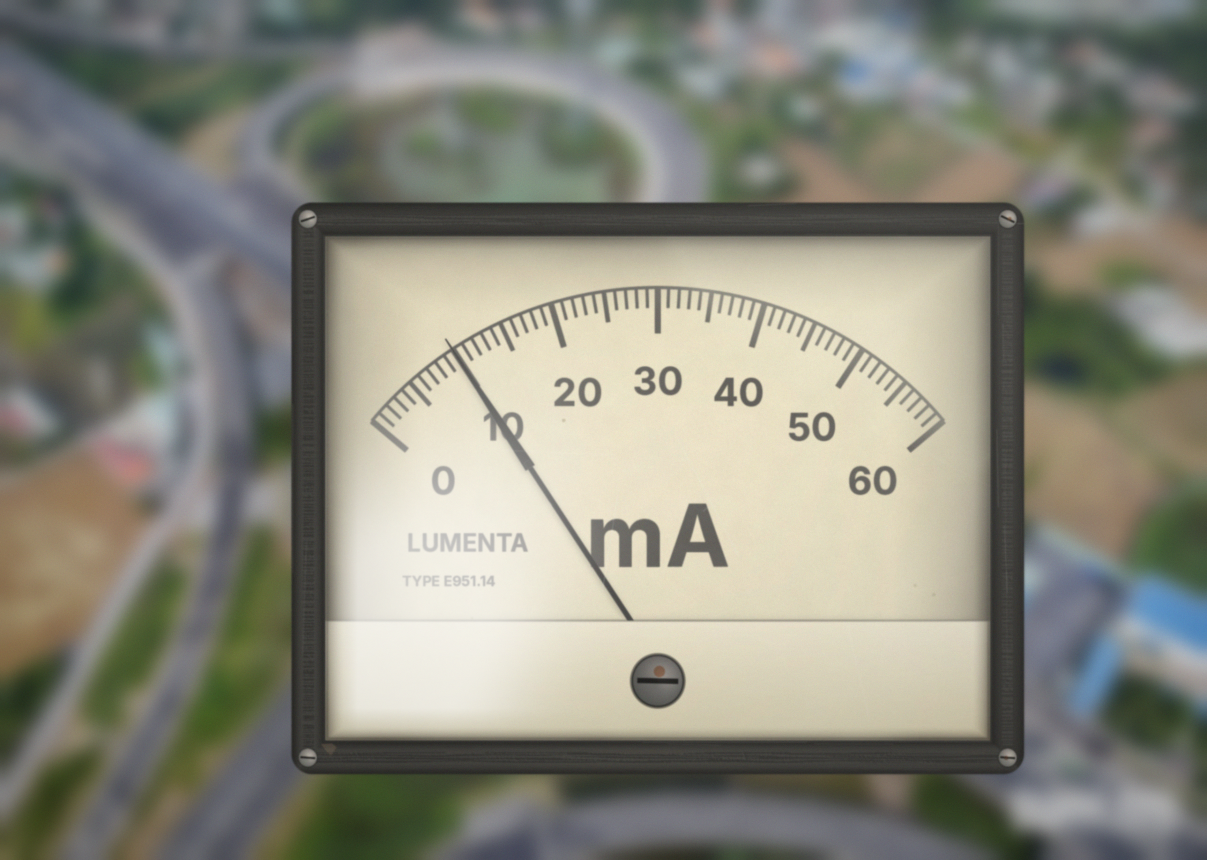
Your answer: **10** mA
